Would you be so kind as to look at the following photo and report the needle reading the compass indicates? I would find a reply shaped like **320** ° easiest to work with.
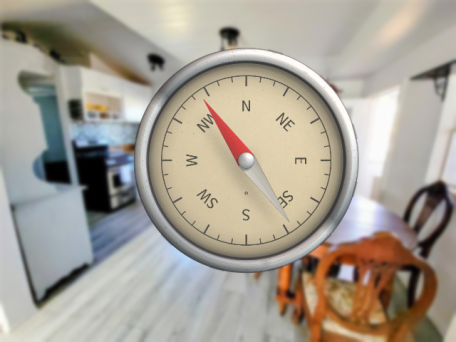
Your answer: **325** °
